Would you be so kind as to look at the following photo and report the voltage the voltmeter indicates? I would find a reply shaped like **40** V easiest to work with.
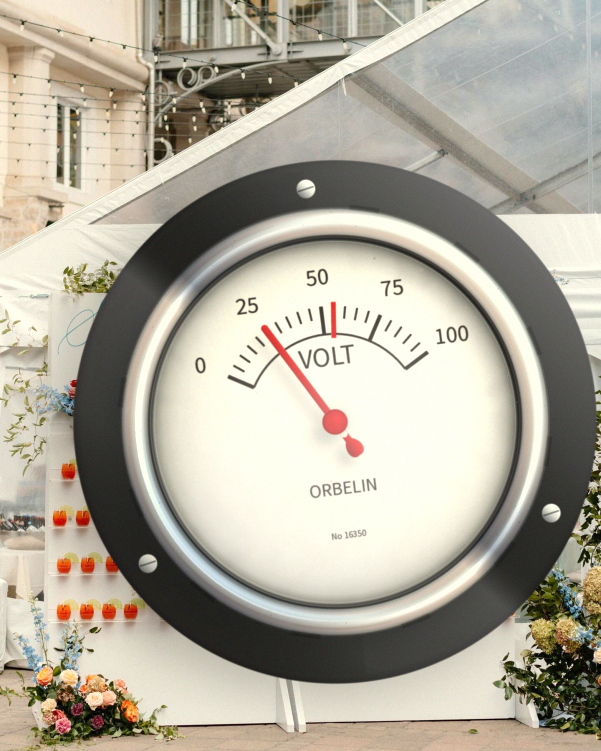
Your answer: **25** V
